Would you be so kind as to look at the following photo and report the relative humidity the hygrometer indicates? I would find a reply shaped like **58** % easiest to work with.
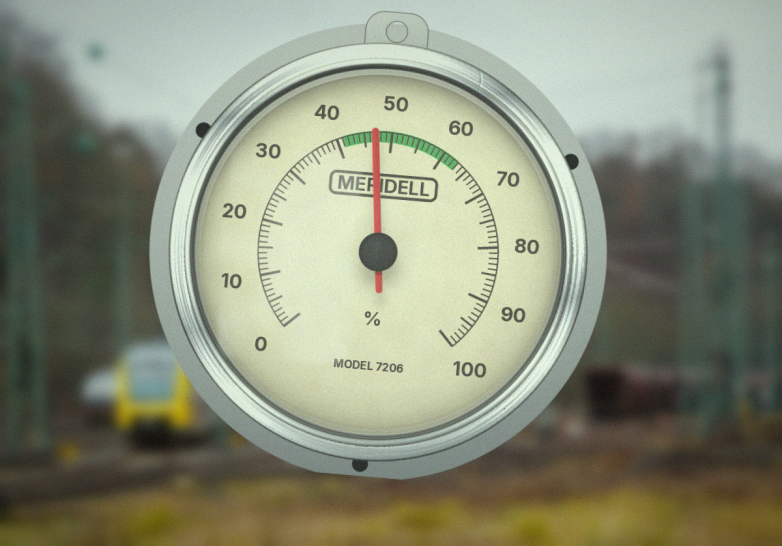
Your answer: **47** %
